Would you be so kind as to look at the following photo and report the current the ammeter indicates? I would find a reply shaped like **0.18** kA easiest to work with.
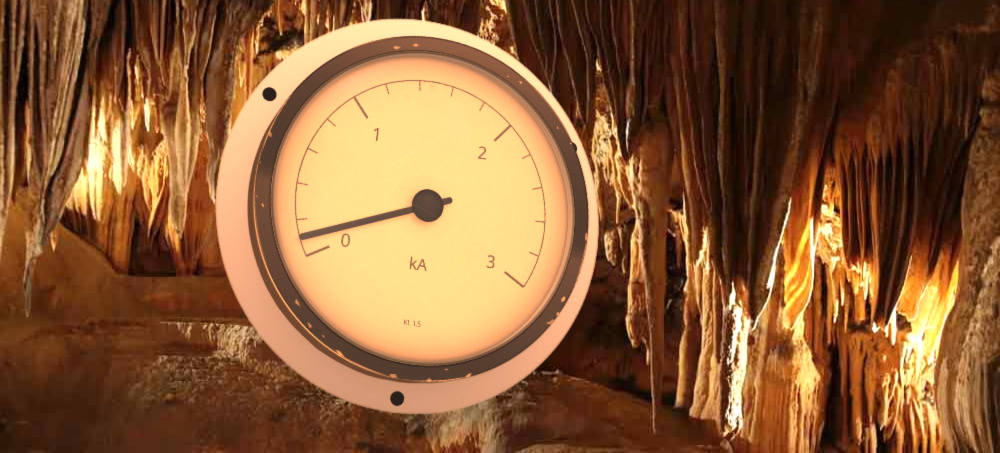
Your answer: **0.1** kA
